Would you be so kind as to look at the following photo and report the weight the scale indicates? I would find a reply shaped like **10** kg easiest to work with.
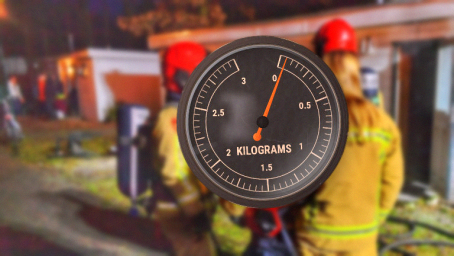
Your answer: **0.05** kg
